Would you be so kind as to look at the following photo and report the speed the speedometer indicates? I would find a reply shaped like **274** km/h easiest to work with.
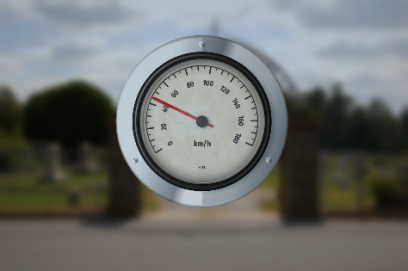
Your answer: **45** km/h
